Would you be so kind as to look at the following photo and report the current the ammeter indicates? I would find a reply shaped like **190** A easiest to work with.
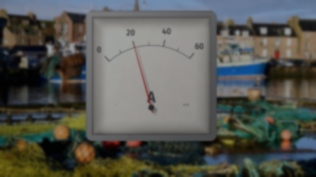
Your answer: **20** A
